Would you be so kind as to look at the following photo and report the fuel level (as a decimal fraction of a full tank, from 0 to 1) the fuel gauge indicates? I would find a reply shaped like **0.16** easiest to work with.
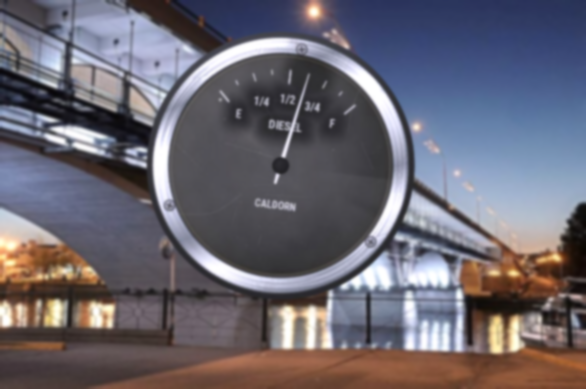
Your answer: **0.625**
